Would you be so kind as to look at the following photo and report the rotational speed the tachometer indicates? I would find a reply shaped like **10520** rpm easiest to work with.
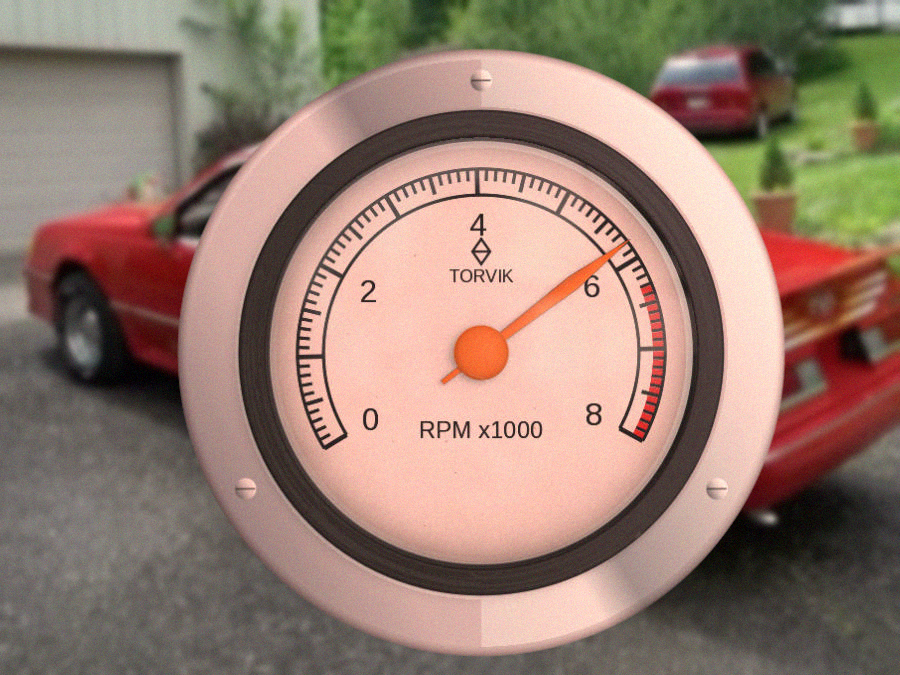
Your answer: **5800** rpm
